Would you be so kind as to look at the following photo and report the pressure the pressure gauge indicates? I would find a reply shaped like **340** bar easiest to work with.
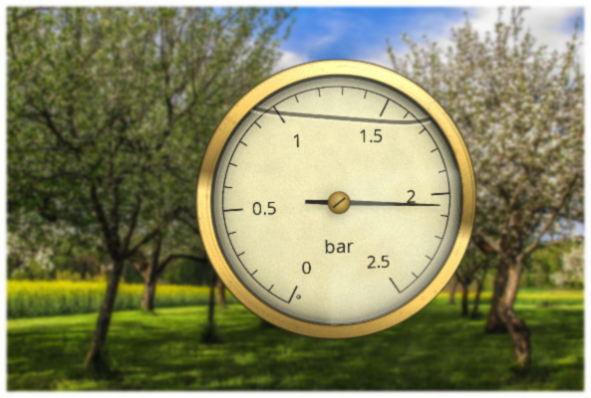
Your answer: **2.05** bar
